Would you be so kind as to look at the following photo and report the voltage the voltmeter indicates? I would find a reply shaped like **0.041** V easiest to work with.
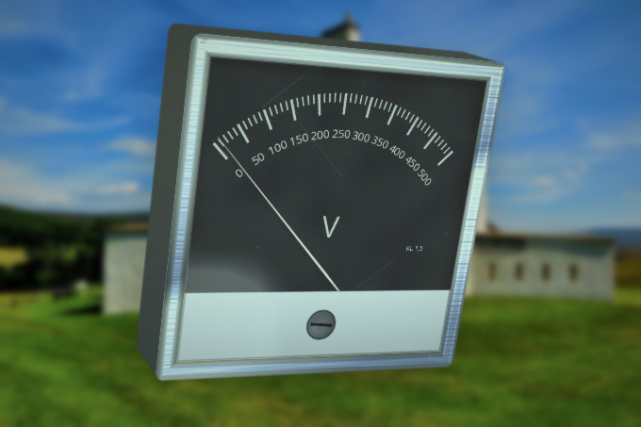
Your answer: **10** V
